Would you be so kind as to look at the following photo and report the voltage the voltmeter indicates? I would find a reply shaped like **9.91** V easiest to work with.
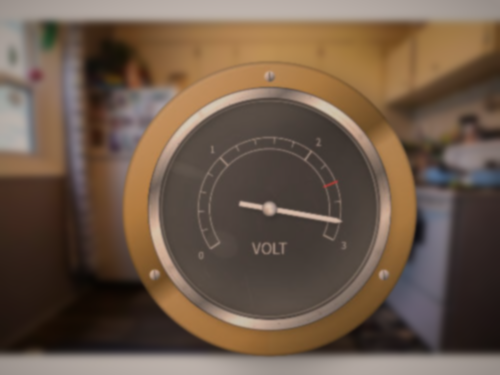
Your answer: **2.8** V
